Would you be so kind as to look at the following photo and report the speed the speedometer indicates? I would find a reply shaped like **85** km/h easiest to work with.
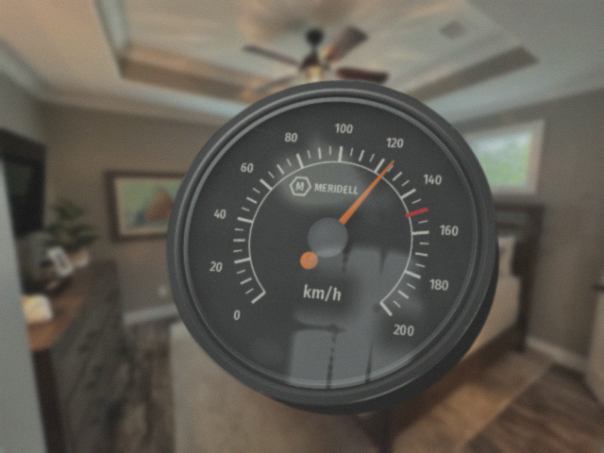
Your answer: **125** km/h
